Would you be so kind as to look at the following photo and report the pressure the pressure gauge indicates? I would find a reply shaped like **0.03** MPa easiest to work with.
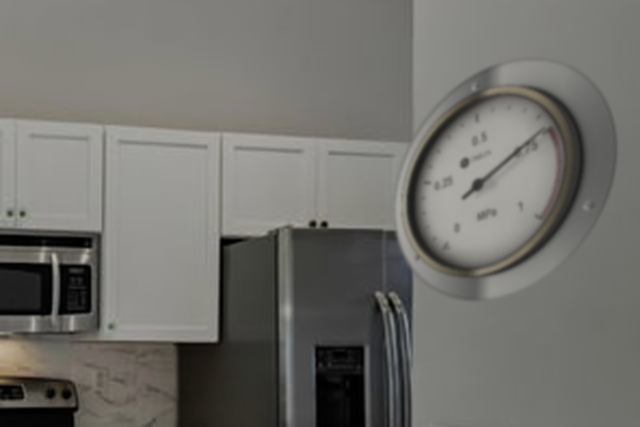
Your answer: **0.75** MPa
